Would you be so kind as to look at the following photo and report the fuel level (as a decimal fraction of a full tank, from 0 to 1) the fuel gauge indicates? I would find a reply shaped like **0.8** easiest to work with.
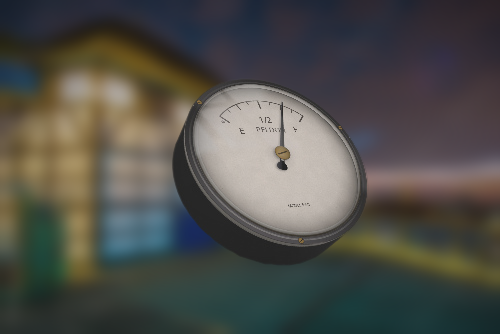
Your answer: **0.75**
